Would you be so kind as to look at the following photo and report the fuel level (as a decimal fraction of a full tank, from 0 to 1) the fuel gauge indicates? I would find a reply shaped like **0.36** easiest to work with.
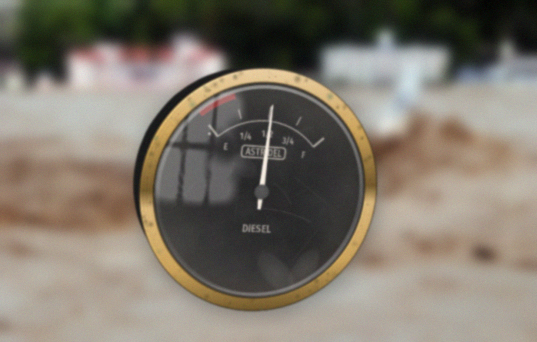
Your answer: **0.5**
